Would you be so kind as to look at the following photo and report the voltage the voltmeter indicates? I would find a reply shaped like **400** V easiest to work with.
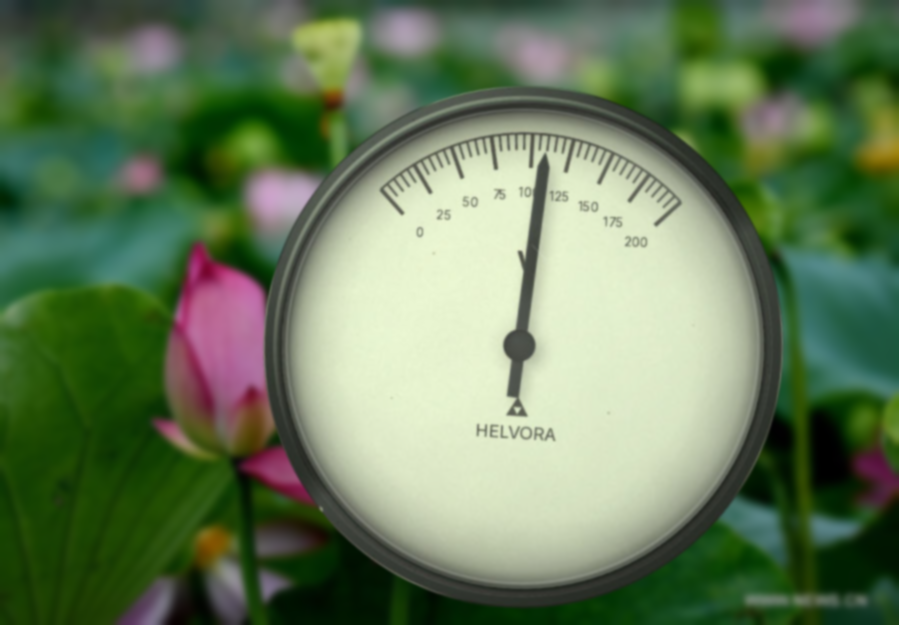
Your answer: **110** V
